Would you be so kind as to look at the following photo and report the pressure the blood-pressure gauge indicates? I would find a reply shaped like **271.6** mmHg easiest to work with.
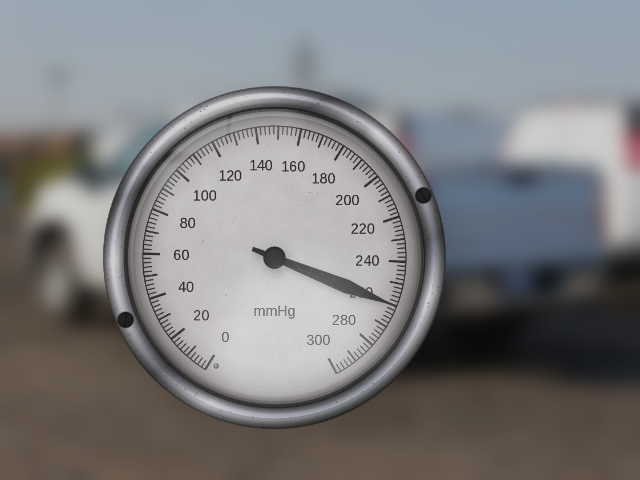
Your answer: **260** mmHg
